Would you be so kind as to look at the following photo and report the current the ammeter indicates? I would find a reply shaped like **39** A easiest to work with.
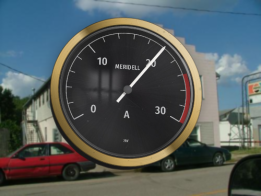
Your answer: **20** A
